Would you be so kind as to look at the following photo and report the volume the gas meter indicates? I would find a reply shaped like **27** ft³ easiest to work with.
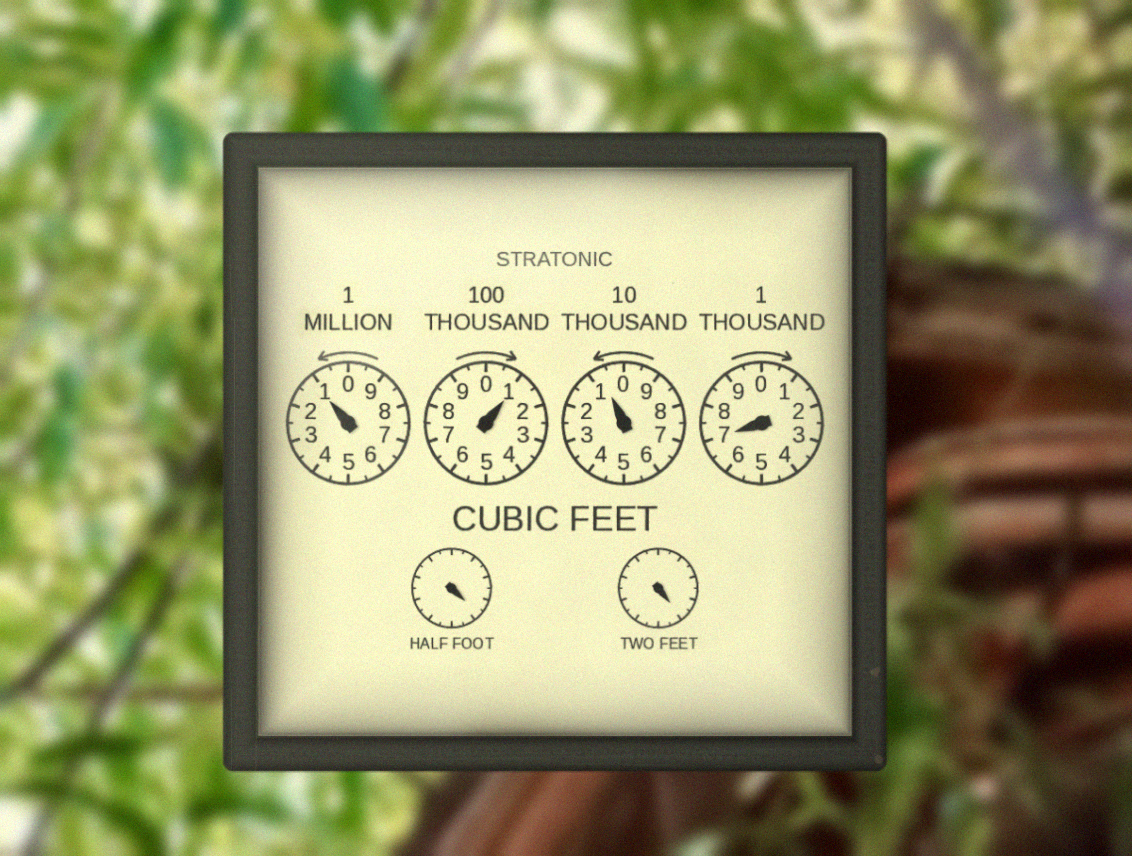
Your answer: **110700** ft³
